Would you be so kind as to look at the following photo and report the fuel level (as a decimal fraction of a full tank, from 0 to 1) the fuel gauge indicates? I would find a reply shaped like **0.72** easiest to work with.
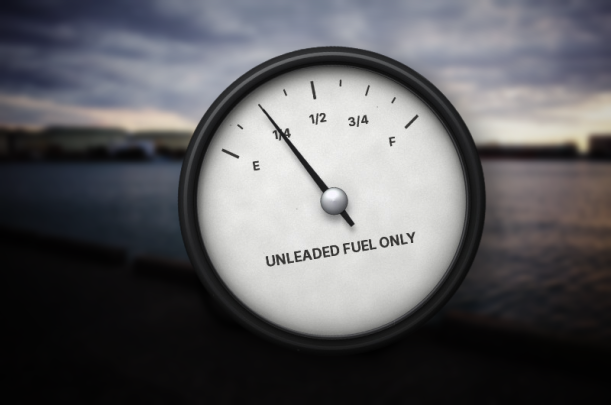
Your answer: **0.25**
